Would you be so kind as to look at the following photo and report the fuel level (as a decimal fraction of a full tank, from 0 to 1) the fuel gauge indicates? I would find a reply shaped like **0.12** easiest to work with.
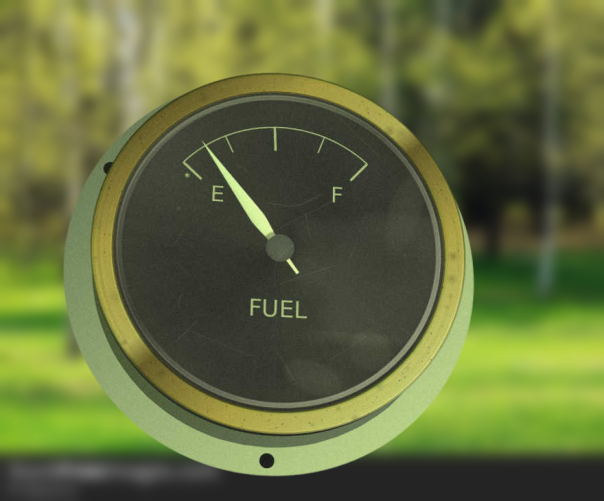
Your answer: **0.125**
